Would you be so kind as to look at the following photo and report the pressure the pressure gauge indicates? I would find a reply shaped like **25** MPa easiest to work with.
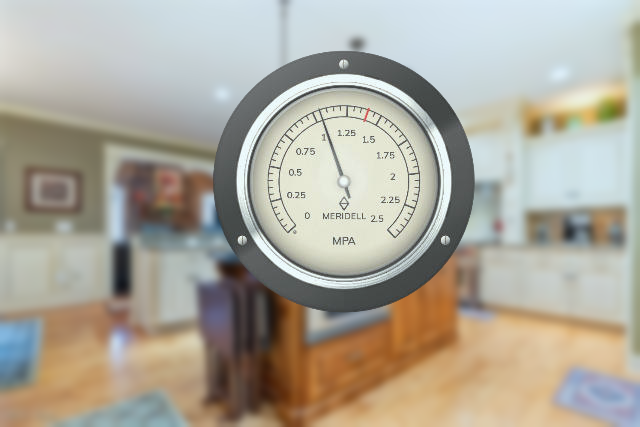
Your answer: **1.05** MPa
